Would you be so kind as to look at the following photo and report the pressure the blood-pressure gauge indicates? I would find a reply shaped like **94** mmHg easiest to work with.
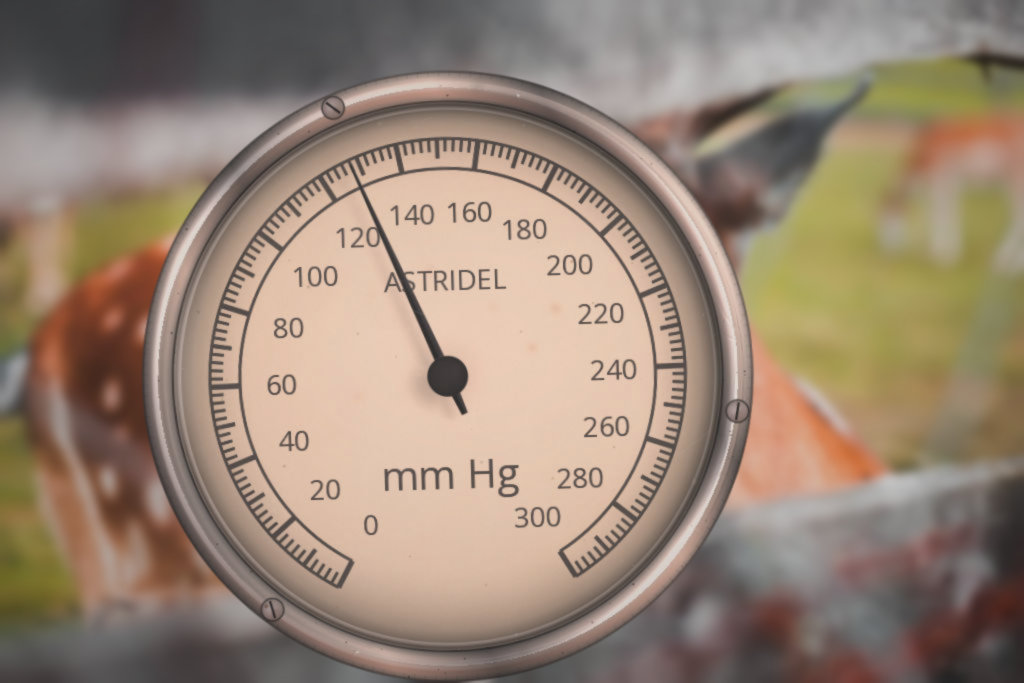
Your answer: **128** mmHg
